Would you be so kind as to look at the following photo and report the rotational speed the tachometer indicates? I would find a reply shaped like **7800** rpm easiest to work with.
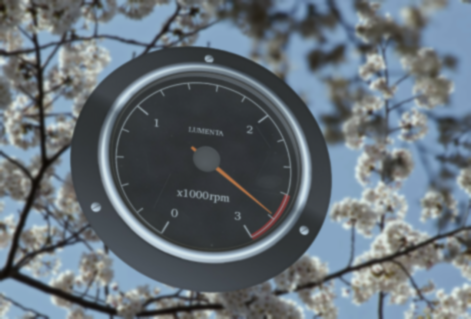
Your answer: **2800** rpm
